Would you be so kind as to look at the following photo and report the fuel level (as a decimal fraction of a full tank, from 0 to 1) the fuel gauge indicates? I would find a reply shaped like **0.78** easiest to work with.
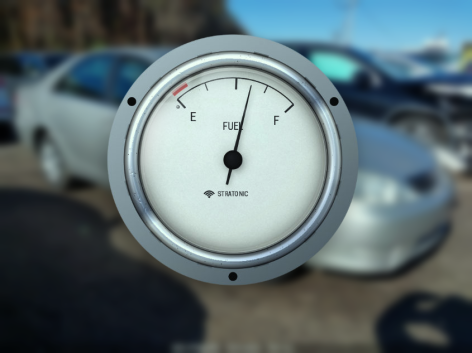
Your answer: **0.625**
